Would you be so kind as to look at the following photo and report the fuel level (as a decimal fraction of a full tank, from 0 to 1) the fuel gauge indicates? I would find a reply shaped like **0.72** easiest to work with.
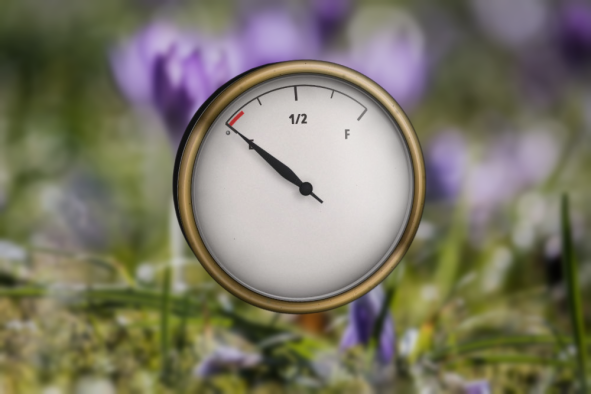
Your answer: **0**
